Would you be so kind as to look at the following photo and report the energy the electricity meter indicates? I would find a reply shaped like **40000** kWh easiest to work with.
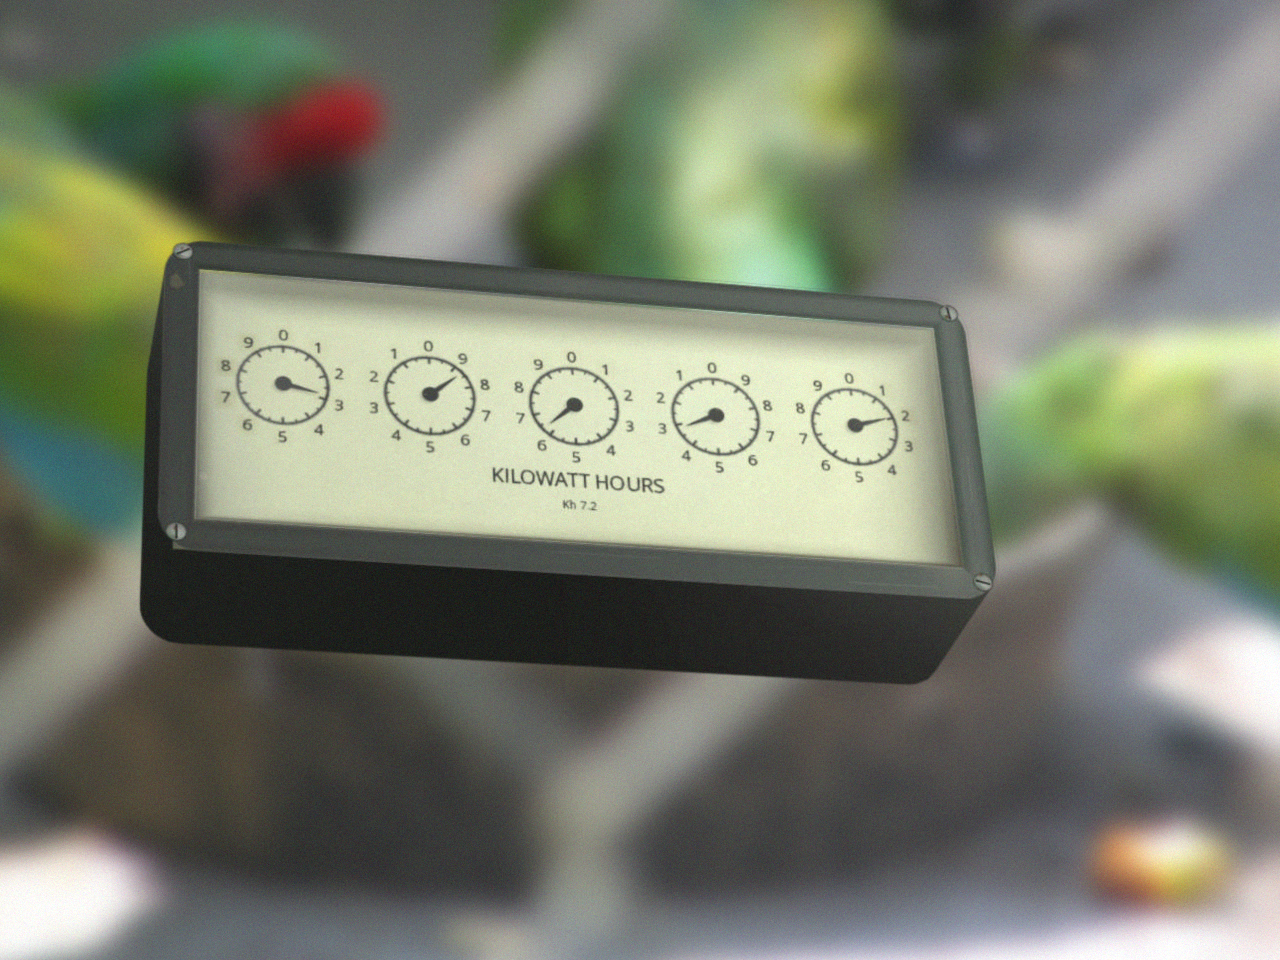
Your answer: **28632** kWh
